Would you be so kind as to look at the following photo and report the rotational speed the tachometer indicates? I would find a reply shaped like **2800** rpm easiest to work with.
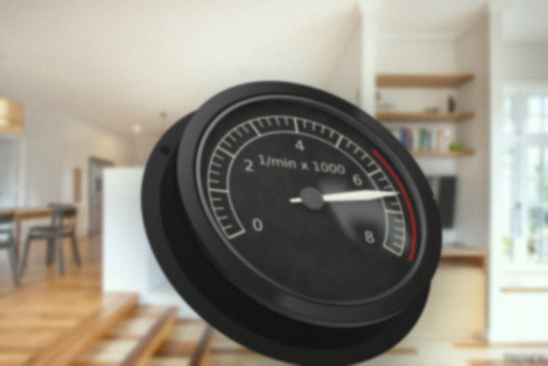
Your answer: **6600** rpm
